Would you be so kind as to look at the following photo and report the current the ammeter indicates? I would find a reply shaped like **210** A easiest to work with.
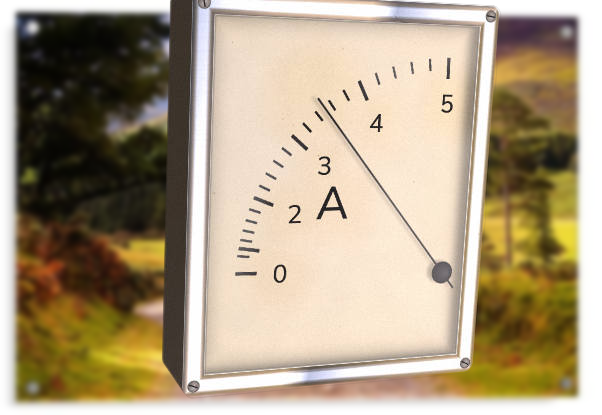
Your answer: **3.5** A
